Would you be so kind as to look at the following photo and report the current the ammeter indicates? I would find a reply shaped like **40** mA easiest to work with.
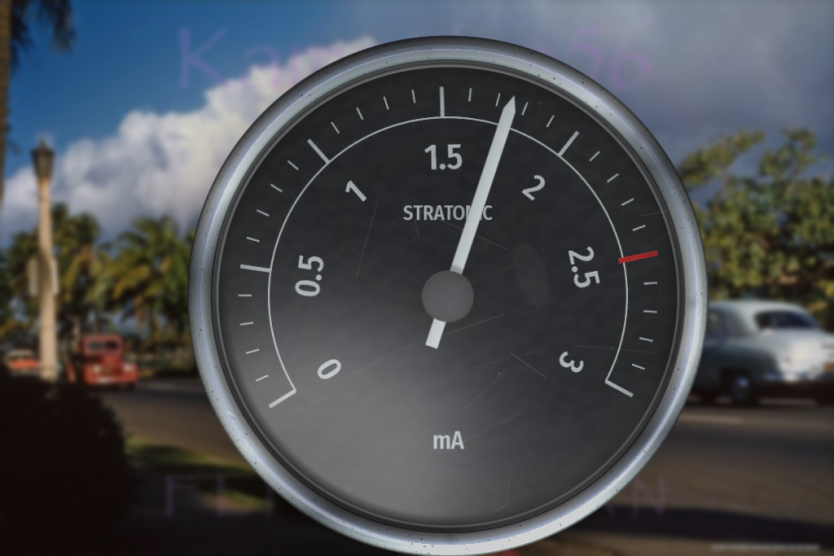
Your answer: **1.75** mA
